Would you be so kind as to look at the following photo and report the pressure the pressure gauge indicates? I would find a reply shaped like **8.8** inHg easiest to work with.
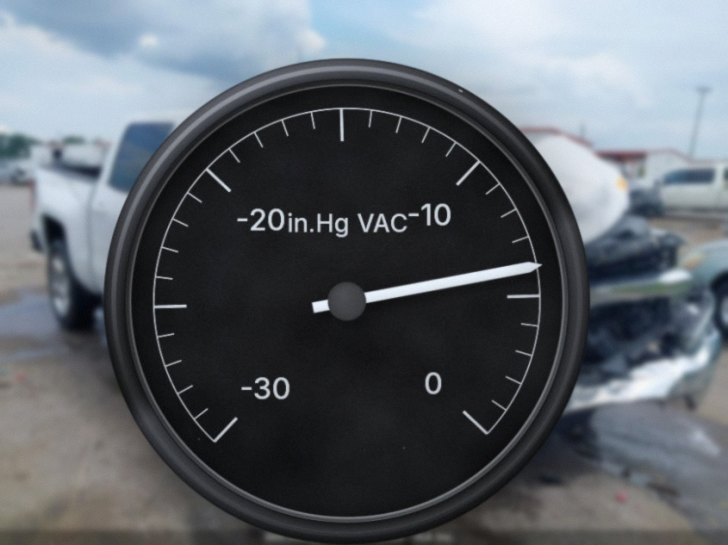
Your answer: **-6** inHg
